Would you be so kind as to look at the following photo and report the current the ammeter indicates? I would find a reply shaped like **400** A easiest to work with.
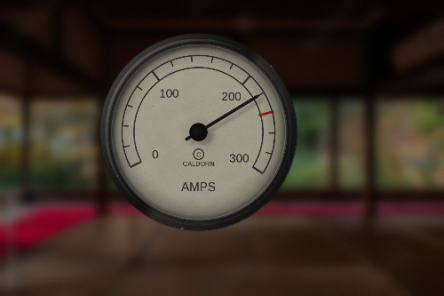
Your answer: **220** A
